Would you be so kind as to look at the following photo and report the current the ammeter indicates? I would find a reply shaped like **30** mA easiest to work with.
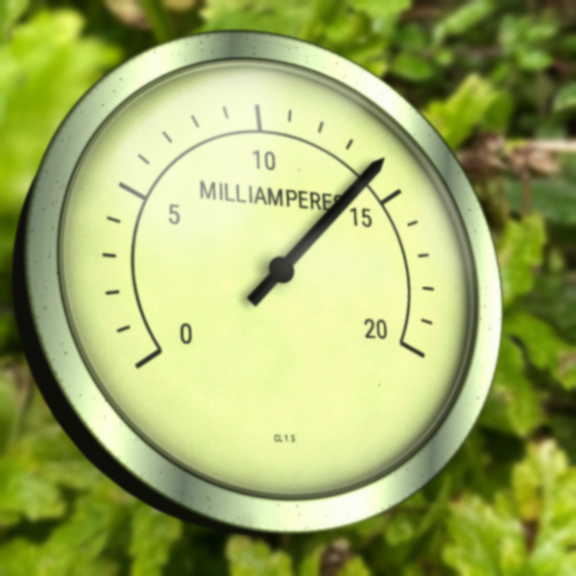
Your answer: **14** mA
